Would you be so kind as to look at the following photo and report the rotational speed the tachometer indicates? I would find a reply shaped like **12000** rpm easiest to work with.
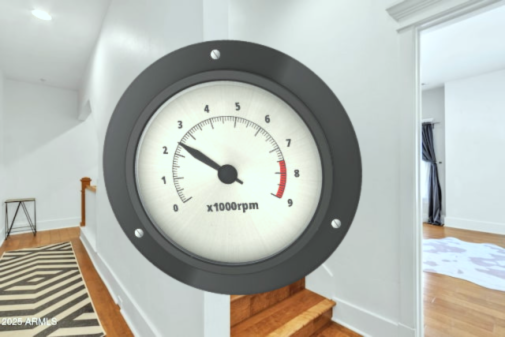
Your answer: **2500** rpm
